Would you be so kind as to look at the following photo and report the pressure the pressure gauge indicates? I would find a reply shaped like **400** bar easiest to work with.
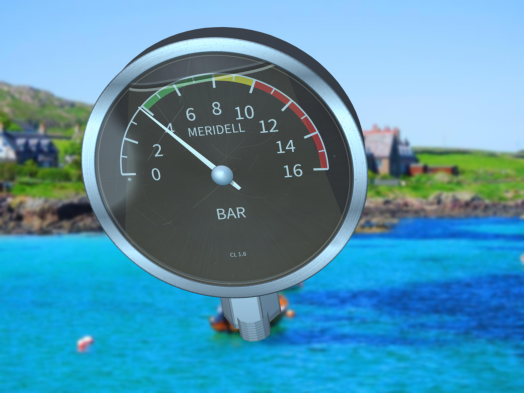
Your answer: **4** bar
